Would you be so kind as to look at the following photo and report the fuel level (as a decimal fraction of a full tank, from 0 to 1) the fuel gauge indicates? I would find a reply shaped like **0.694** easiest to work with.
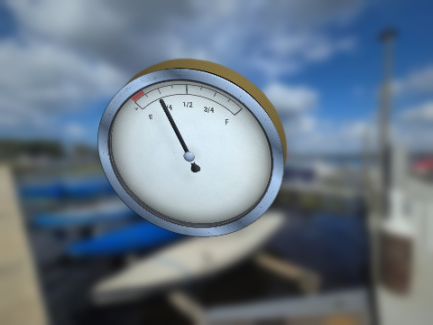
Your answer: **0.25**
